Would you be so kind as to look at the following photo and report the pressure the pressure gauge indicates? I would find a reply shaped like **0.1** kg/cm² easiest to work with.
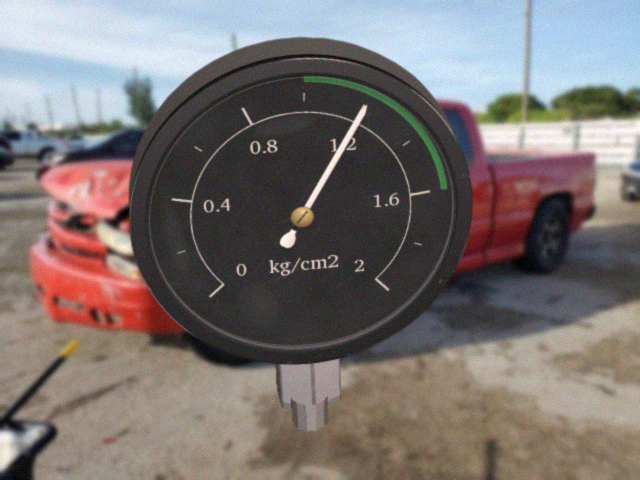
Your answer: **1.2** kg/cm²
